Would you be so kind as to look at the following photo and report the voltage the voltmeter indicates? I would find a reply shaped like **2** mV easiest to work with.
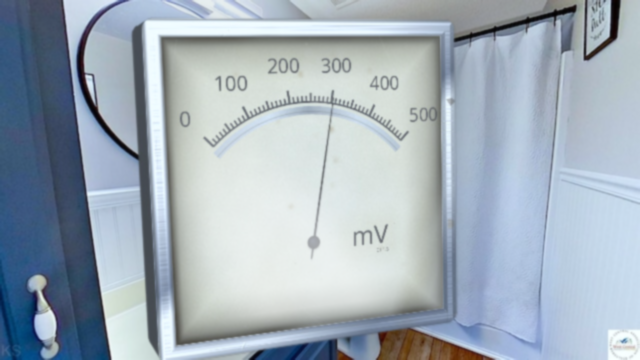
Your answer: **300** mV
